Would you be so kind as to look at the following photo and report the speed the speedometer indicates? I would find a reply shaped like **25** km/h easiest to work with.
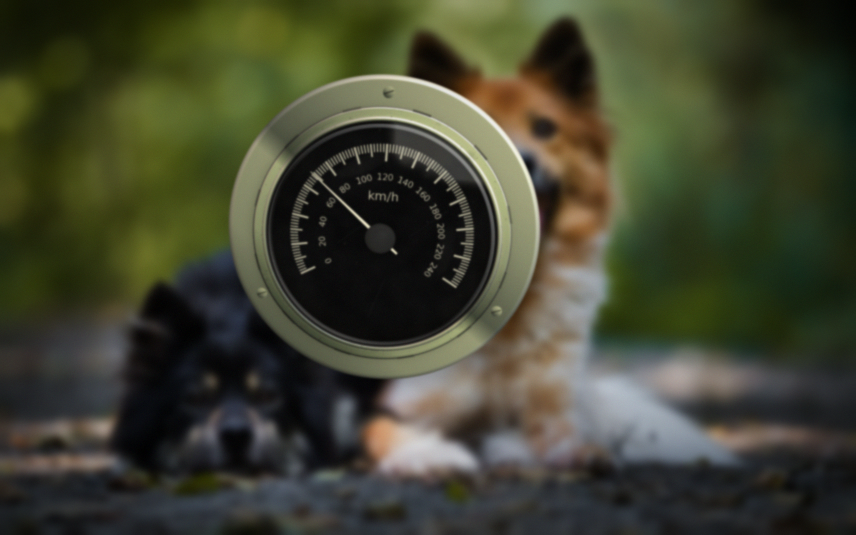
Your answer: **70** km/h
